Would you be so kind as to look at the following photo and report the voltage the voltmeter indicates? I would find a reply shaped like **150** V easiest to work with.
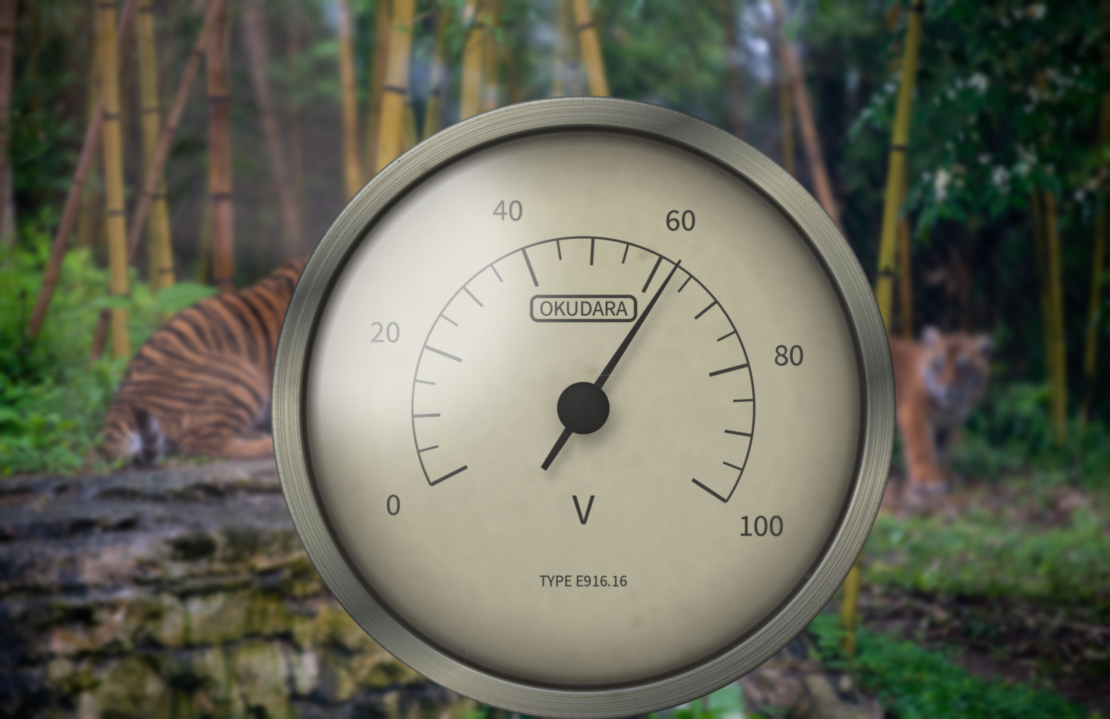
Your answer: **62.5** V
